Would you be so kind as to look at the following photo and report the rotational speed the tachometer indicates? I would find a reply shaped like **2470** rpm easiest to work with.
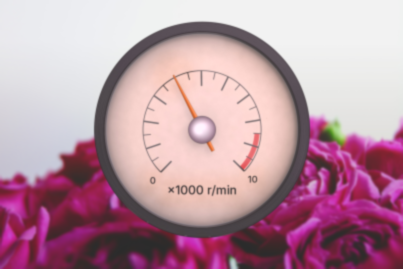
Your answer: **4000** rpm
